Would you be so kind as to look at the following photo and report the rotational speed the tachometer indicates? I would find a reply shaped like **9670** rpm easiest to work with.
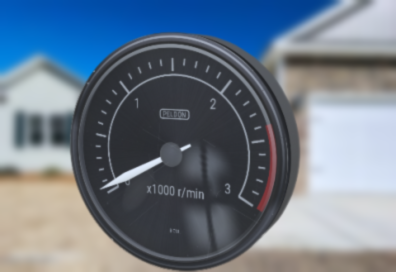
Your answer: **50** rpm
